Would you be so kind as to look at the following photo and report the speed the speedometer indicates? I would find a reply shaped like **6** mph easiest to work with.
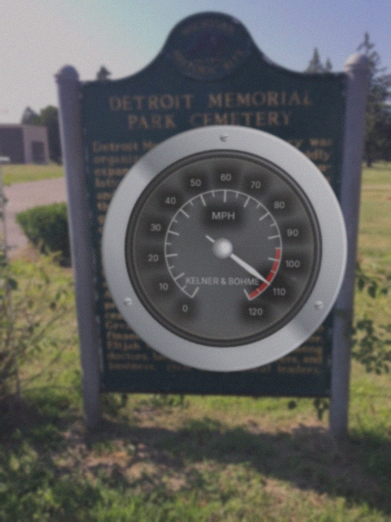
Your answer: **110** mph
